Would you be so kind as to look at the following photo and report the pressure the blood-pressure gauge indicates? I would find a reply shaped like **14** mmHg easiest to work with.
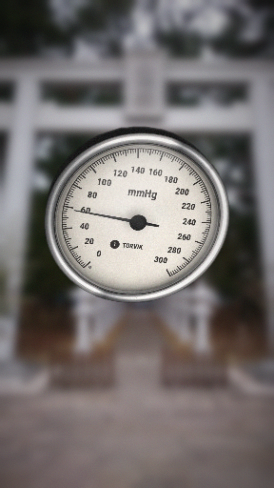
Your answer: **60** mmHg
